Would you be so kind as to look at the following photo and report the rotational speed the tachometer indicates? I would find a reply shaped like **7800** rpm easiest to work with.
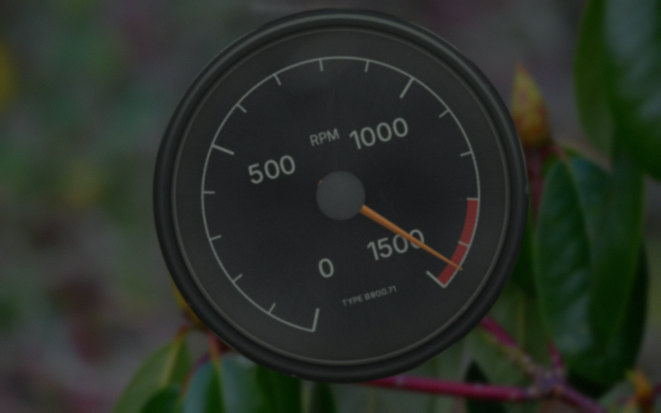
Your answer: **1450** rpm
